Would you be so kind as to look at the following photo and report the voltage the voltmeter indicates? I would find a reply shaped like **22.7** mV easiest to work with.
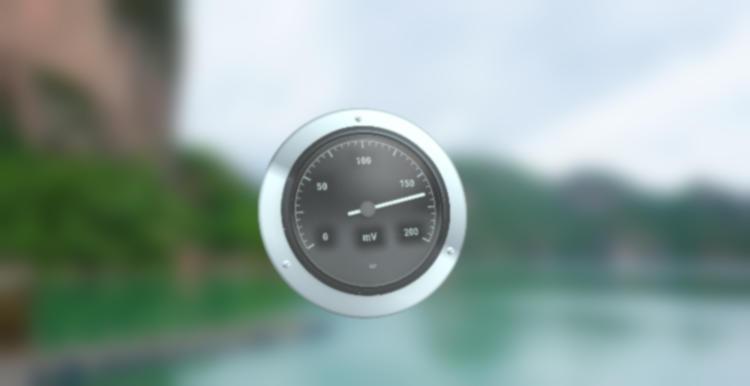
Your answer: **165** mV
